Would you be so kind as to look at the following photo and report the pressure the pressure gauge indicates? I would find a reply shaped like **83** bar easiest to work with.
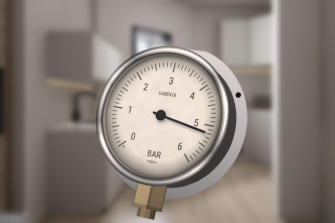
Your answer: **5.2** bar
